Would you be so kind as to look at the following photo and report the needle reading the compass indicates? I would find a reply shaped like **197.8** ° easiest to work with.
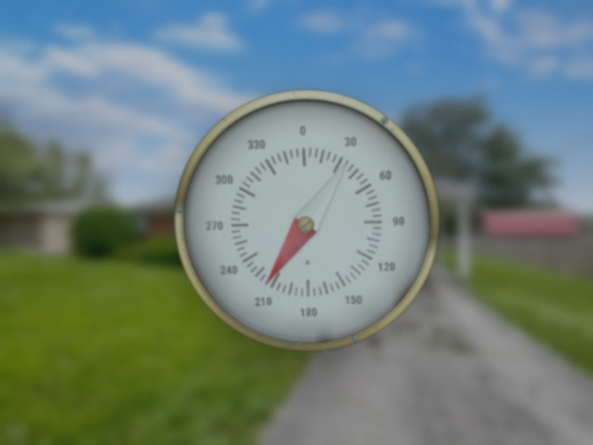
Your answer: **215** °
